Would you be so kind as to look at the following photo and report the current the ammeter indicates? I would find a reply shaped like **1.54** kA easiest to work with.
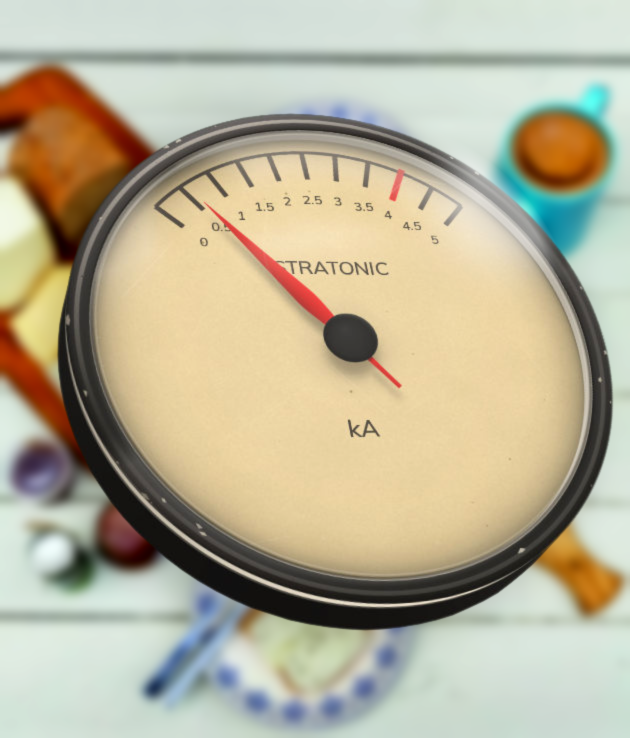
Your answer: **0.5** kA
